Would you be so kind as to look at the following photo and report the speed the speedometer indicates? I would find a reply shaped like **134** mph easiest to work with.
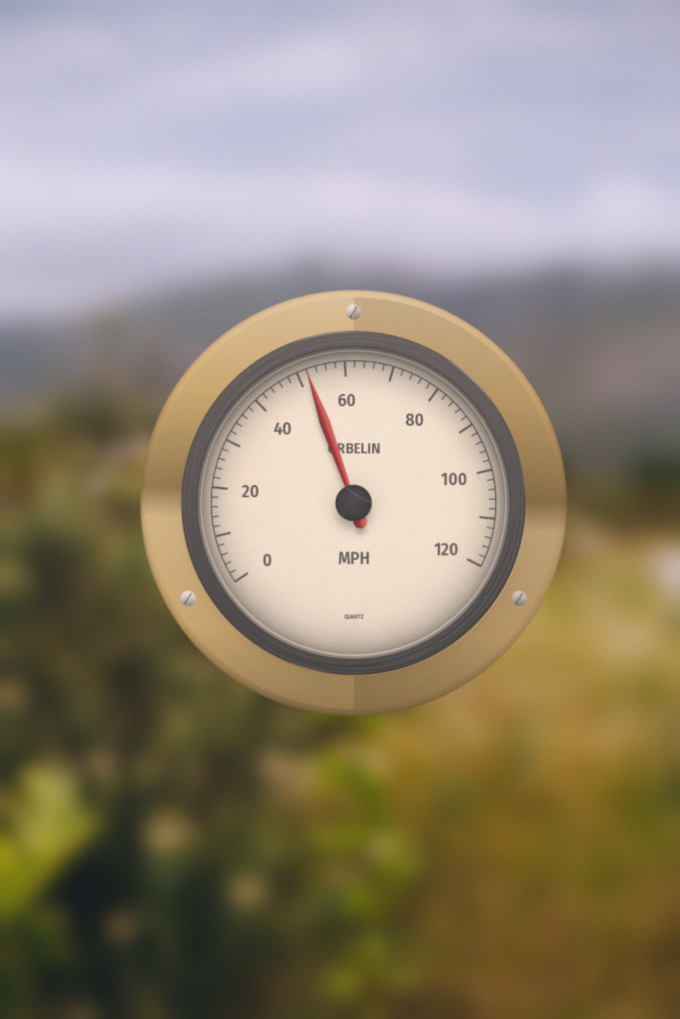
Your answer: **52** mph
